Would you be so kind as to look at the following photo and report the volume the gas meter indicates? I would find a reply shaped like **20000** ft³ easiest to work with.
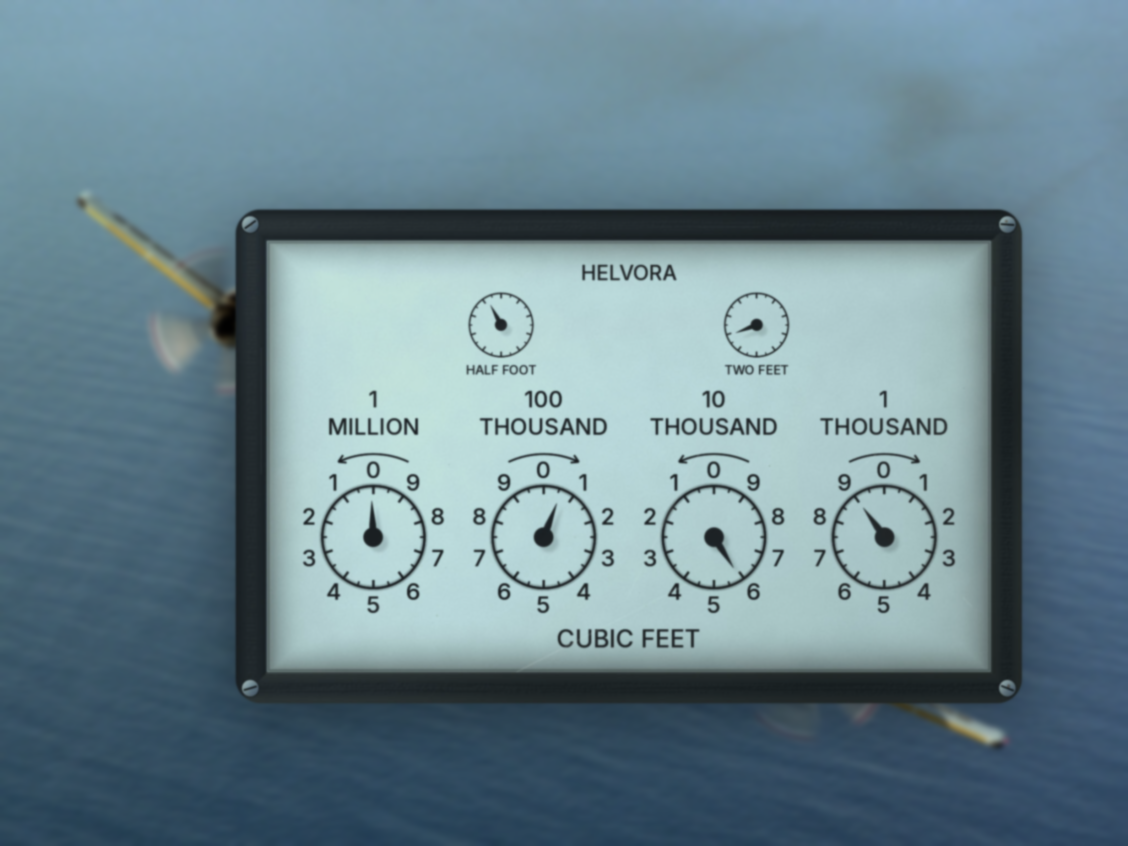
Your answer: **5900** ft³
